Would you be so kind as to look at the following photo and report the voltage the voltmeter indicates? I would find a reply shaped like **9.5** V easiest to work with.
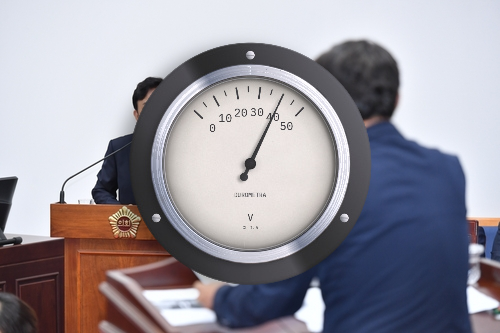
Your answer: **40** V
